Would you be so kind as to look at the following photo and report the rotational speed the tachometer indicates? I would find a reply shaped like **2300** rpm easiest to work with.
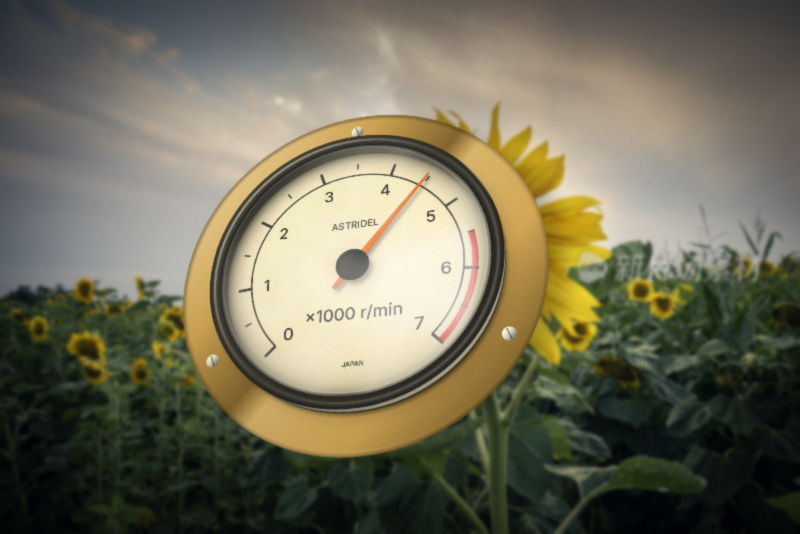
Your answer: **4500** rpm
